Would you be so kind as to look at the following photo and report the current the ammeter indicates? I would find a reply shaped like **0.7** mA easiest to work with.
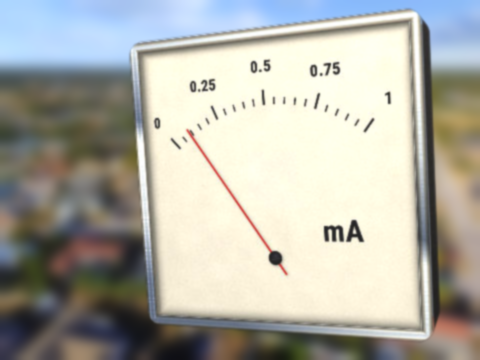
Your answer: **0.1** mA
